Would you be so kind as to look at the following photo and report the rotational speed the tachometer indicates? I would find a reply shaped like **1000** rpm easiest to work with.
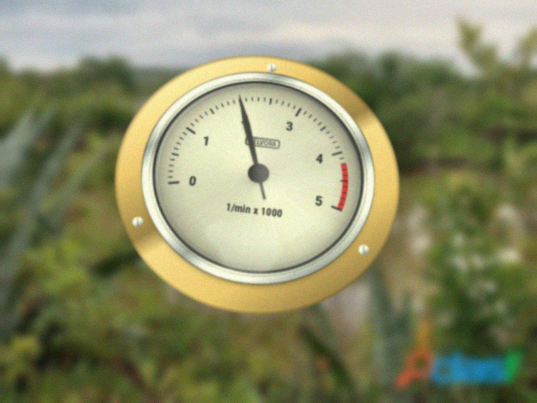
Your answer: **2000** rpm
